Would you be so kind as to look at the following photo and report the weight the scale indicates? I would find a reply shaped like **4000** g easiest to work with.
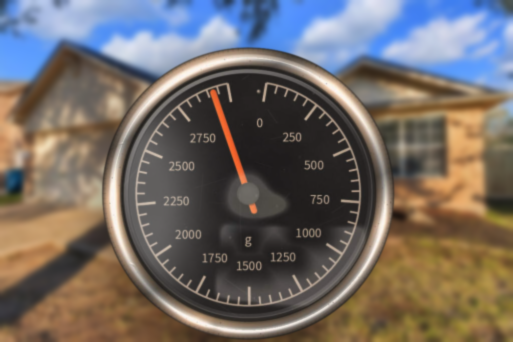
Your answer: **2925** g
